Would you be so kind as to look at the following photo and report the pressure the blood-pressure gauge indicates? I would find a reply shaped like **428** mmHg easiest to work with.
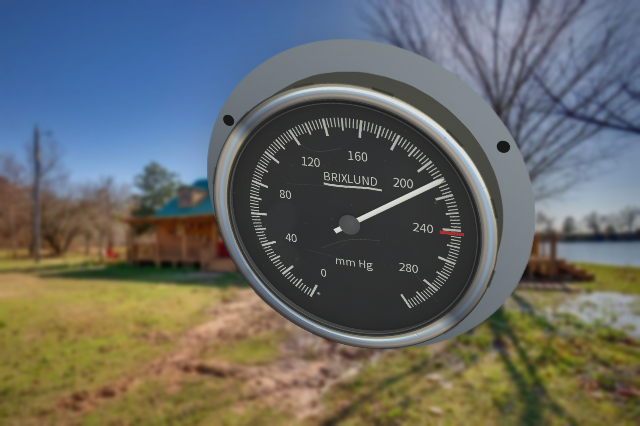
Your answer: **210** mmHg
